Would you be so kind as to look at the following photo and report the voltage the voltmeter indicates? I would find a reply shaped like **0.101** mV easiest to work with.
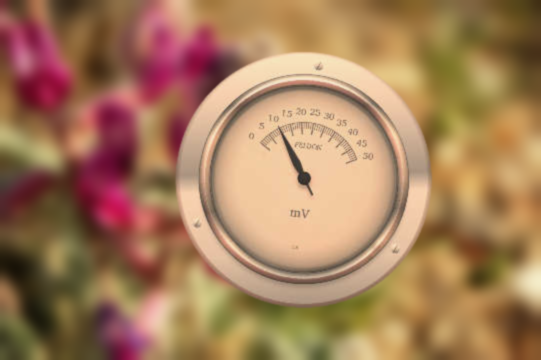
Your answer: **10** mV
